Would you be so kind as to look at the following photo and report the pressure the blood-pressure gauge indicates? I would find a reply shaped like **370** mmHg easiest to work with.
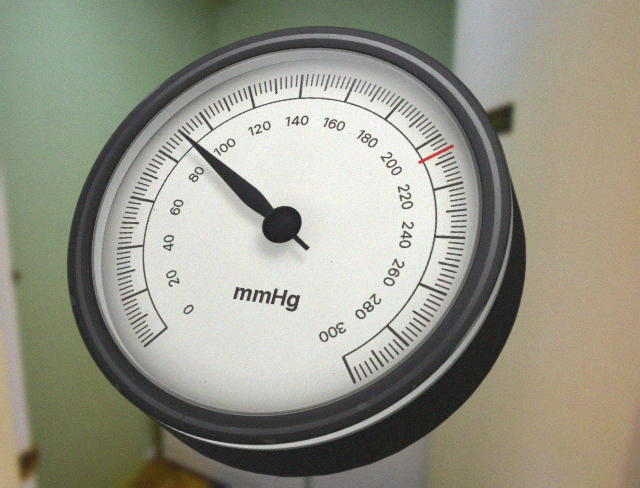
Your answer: **90** mmHg
